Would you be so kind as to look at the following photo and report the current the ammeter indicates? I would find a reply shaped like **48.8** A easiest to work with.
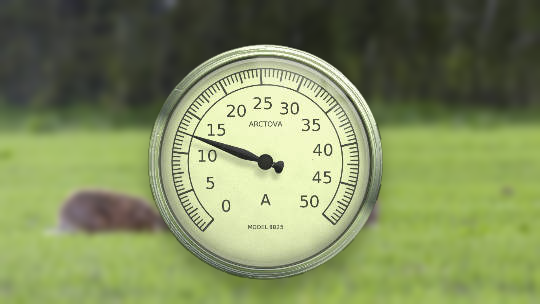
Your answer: **12.5** A
